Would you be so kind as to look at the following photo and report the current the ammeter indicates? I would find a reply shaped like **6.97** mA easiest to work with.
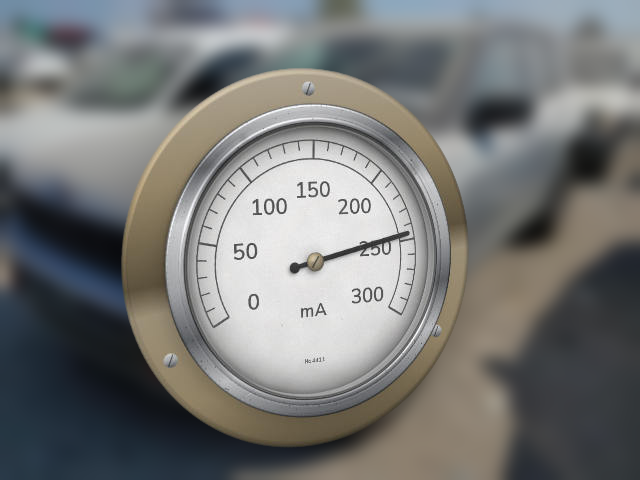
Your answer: **245** mA
